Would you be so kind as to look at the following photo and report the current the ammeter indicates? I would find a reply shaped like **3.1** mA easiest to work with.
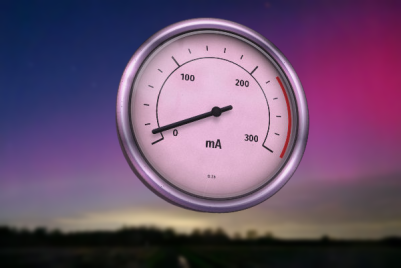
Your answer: **10** mA
